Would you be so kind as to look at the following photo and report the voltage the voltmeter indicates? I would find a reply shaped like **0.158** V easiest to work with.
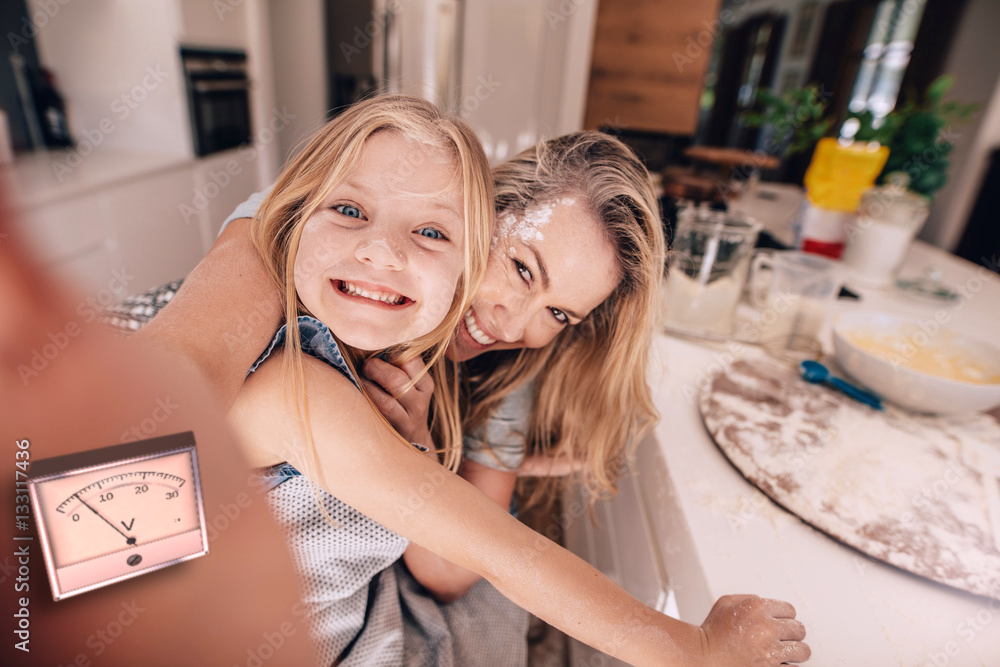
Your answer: **5** V
